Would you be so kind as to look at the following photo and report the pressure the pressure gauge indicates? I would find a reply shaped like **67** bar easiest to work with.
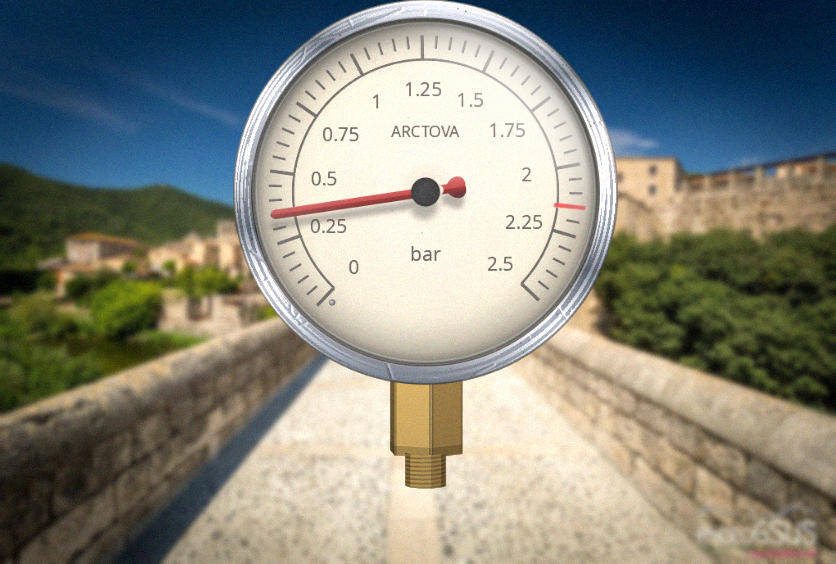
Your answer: **0.35** bar
